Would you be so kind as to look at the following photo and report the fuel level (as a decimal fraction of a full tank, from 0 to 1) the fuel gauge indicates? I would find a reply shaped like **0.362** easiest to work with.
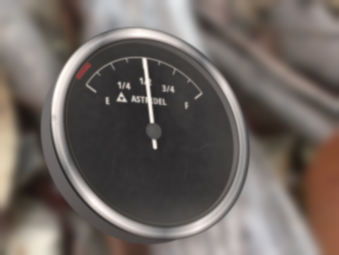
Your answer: **0.5**
